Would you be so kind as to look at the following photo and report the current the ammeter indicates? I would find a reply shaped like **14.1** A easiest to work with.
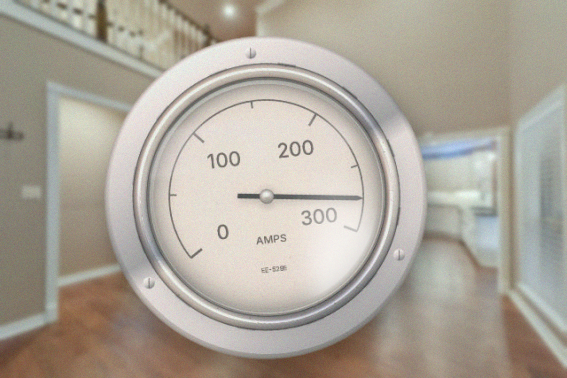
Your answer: **275** A
